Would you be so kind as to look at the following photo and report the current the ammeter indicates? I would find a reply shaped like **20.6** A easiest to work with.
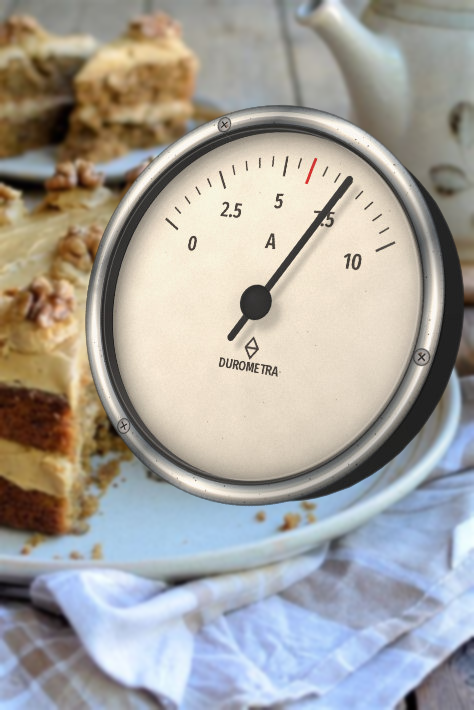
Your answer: **7.5** A
